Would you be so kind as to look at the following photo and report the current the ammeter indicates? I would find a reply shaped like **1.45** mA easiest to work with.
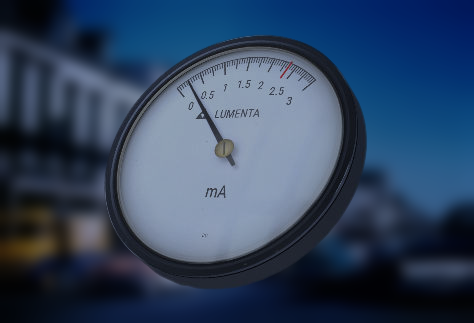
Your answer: **0.25** mA
